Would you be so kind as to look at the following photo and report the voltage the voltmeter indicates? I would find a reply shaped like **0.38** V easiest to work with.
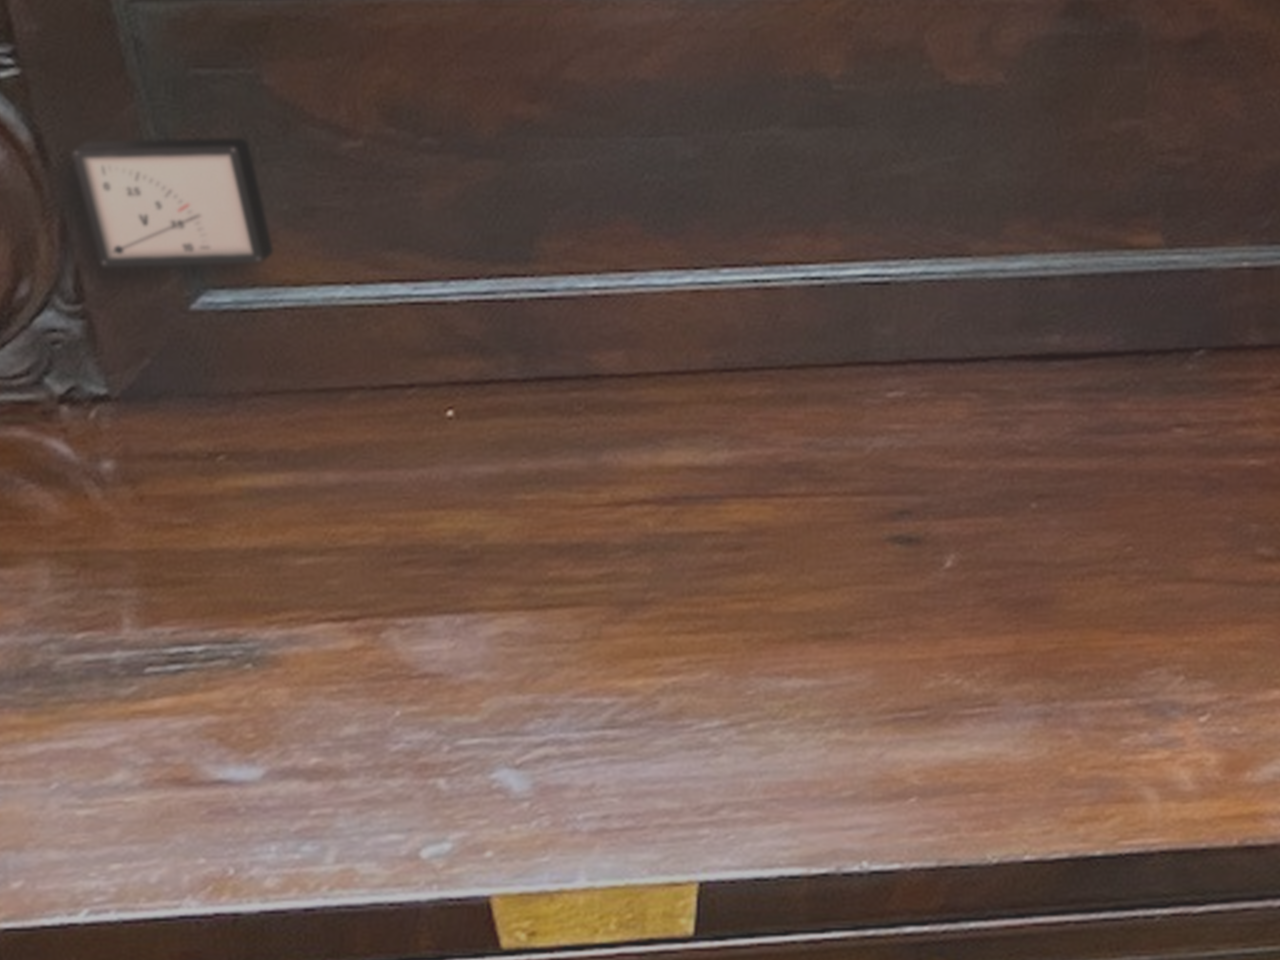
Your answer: **7.5** V
